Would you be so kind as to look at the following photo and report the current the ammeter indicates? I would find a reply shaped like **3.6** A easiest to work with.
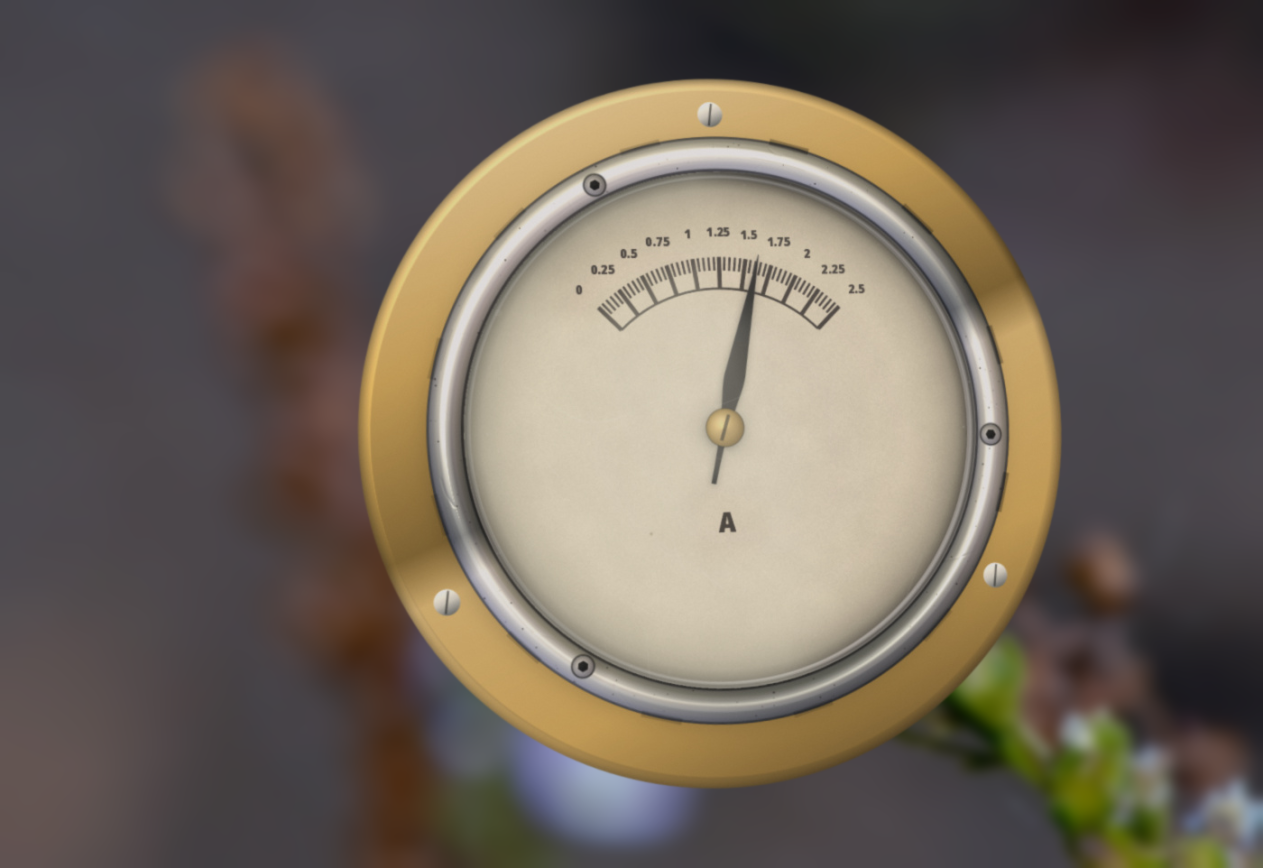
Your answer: **1.6** A
